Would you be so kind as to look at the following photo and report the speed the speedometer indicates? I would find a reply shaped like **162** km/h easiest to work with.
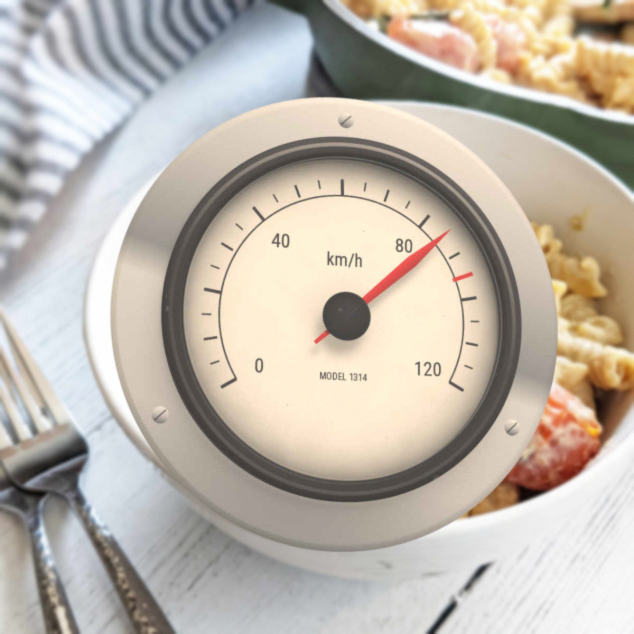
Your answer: **85** km/h
